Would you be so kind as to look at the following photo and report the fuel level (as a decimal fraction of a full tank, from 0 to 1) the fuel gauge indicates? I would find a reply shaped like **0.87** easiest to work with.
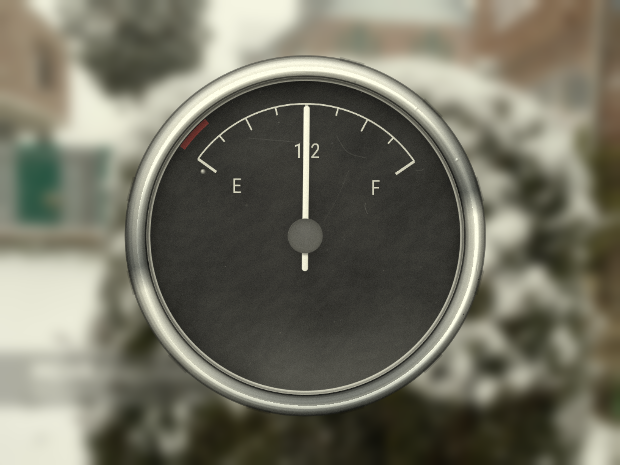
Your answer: **0.5**
